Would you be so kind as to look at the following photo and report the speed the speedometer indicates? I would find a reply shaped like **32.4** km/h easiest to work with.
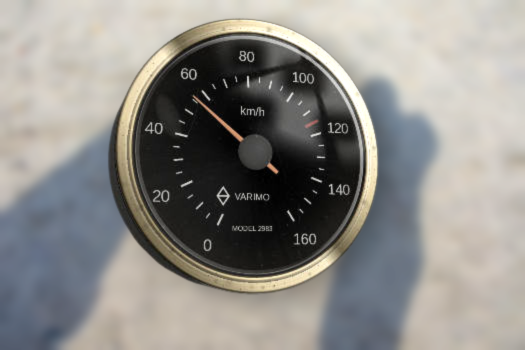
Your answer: **55** km/h
